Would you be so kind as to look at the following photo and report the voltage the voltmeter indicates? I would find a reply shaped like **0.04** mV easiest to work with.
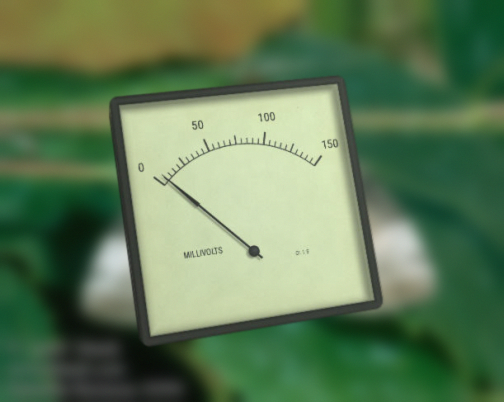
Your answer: **5** mV
